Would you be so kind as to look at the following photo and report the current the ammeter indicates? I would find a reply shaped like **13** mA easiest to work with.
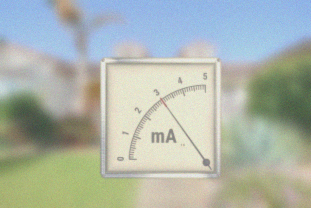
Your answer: **3** mA
